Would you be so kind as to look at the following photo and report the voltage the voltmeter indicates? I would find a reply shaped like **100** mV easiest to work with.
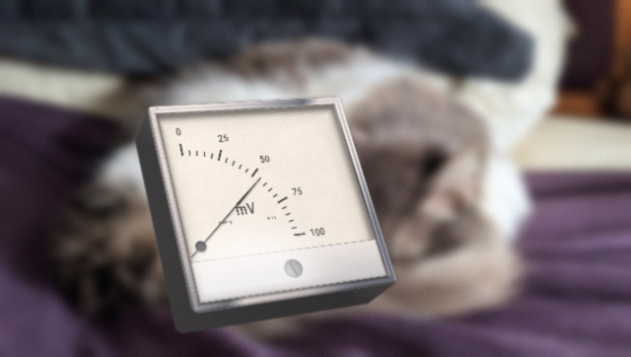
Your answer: **55** mV
